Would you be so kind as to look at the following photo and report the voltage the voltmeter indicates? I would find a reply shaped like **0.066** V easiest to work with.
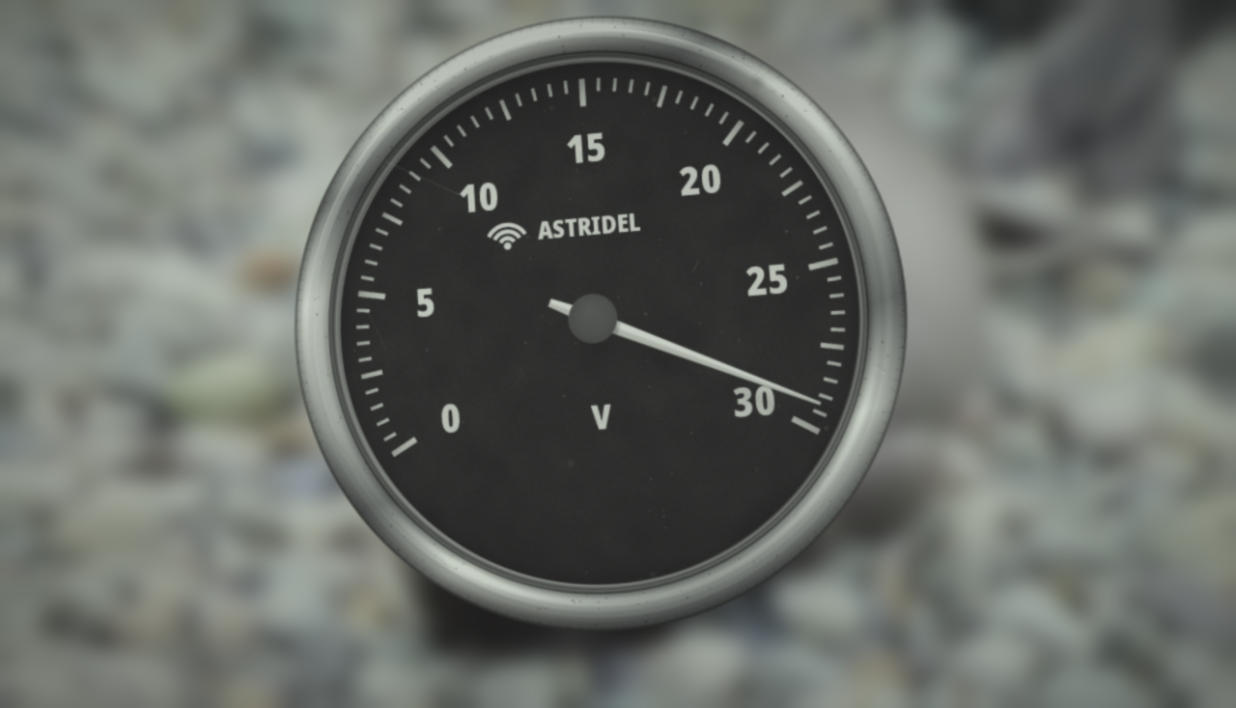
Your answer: **29.25** V
